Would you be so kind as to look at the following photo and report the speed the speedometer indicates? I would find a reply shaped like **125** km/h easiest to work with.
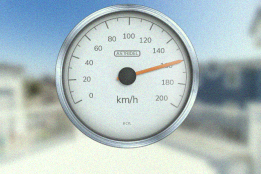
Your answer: **160** km/h
